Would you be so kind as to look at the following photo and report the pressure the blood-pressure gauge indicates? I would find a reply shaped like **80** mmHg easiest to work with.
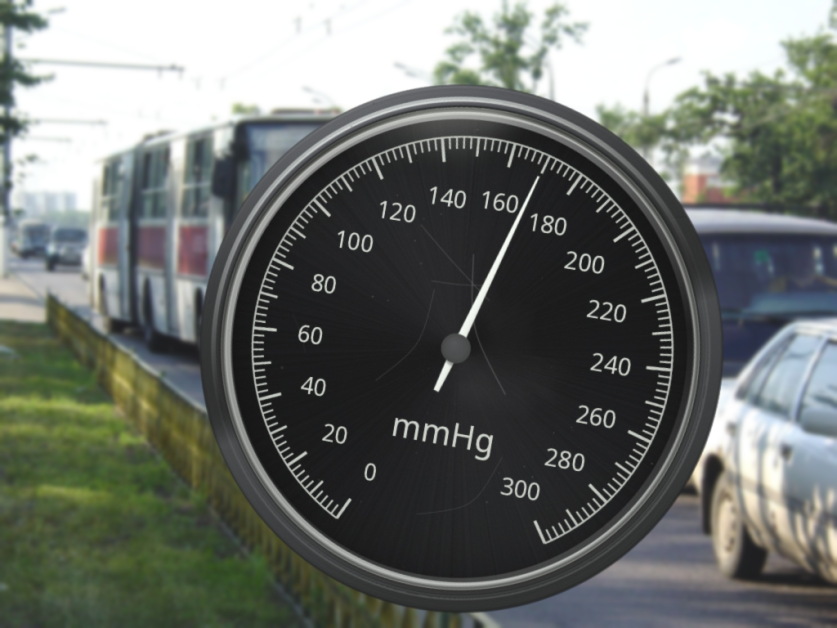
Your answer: **170** mmHg
